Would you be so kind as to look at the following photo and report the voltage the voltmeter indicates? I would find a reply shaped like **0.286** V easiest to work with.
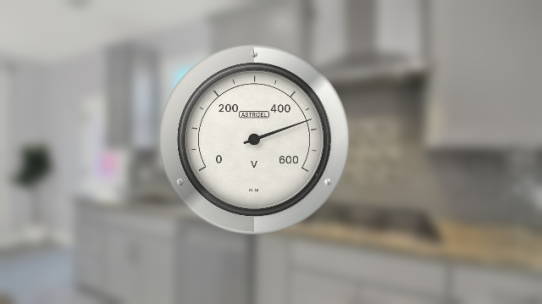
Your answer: **475** V
